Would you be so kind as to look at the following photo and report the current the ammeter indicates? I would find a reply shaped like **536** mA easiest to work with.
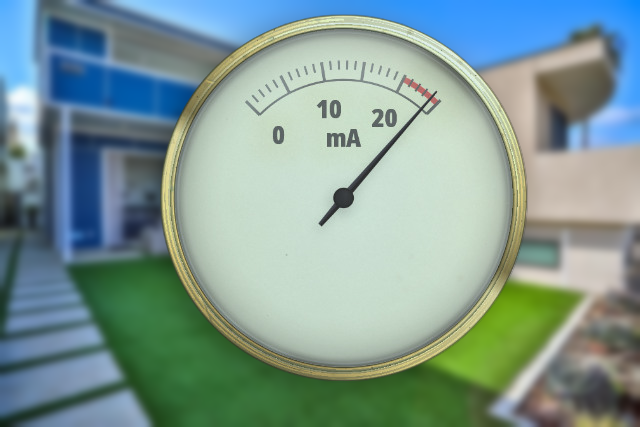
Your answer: **24** mA
